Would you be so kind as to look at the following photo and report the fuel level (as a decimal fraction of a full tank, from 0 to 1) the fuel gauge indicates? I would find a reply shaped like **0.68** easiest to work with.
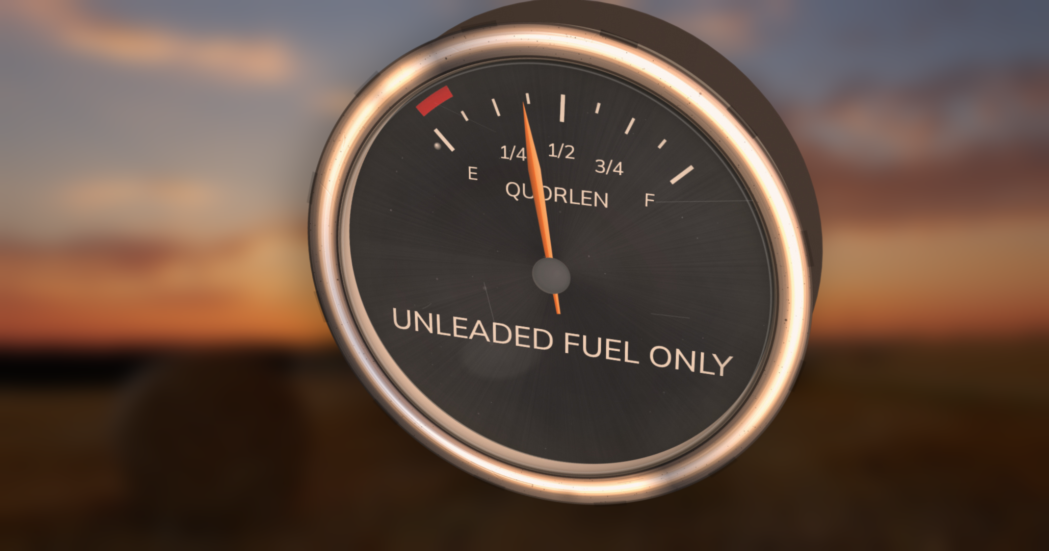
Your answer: **0.375**
